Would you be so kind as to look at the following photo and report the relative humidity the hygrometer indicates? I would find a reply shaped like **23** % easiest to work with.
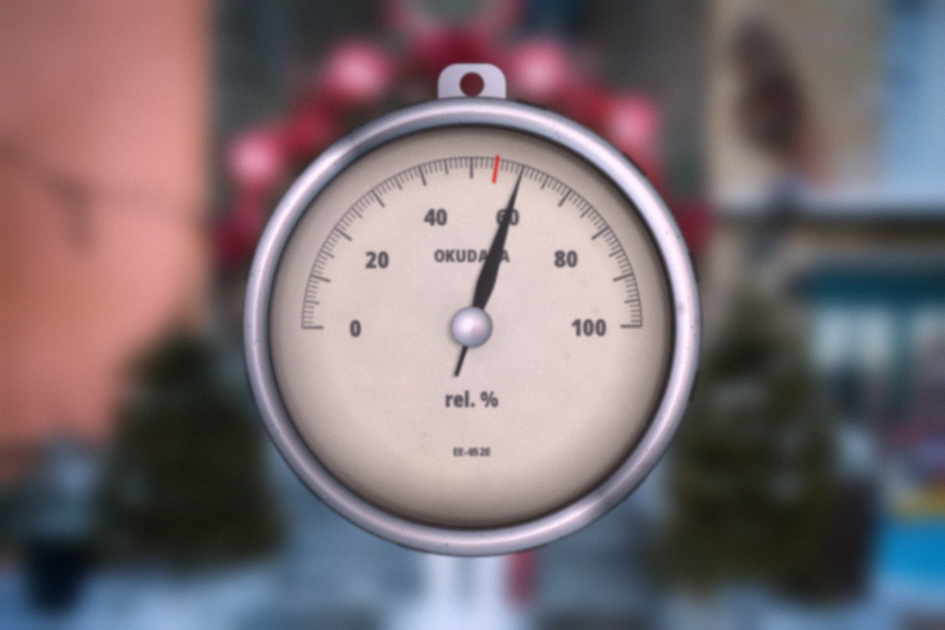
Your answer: **60** %
